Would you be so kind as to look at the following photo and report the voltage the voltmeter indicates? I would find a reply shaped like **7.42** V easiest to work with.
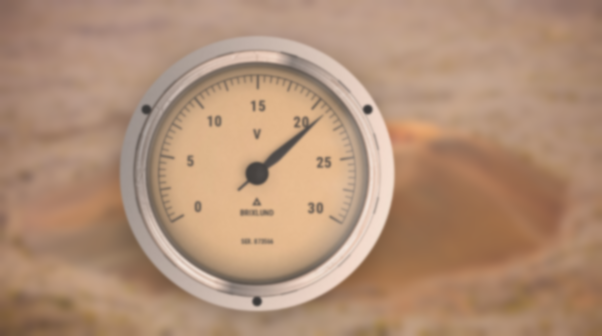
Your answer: **21** V
